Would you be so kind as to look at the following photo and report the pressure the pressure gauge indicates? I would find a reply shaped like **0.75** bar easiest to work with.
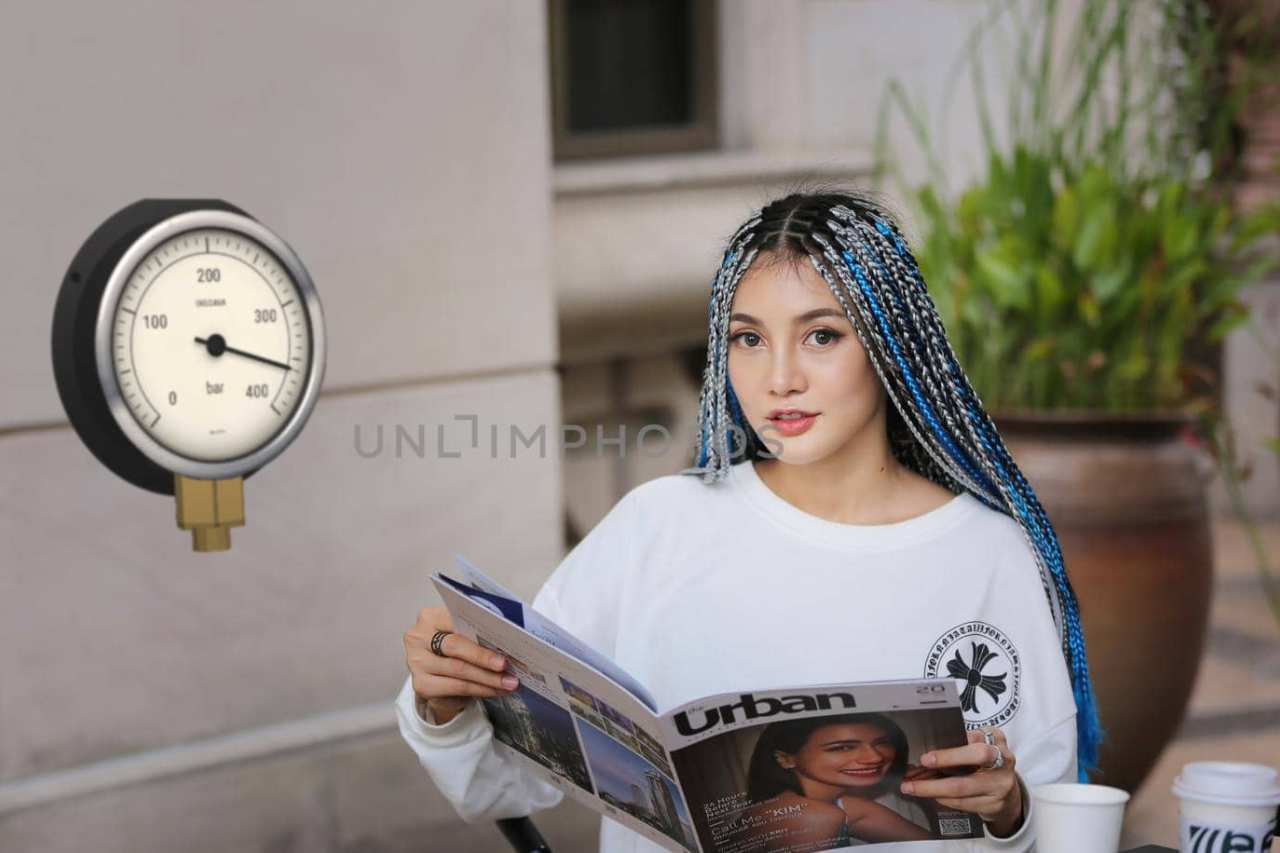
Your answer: **360** bar
